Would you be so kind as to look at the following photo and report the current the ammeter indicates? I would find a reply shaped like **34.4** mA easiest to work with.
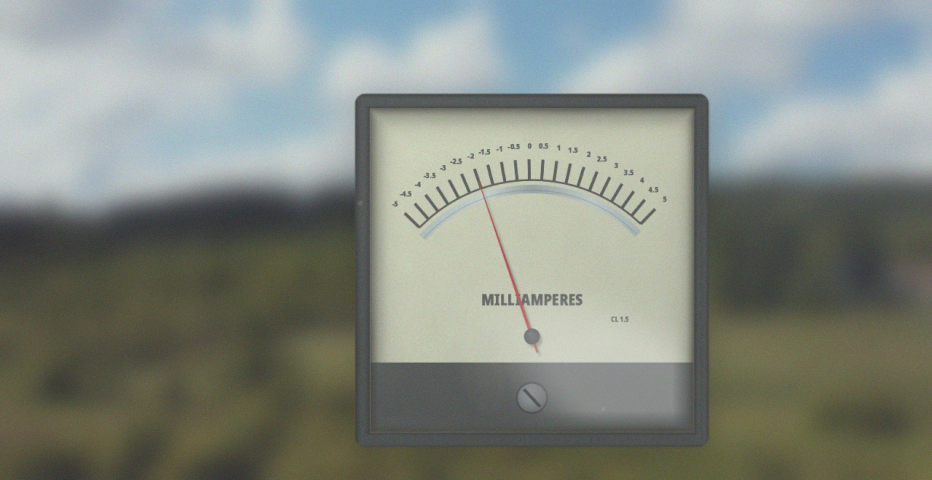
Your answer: **-2** mA
